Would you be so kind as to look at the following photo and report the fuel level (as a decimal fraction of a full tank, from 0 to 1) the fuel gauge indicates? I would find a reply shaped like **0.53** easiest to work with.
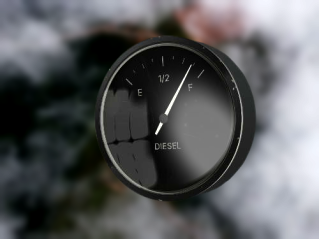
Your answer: **0.875**
